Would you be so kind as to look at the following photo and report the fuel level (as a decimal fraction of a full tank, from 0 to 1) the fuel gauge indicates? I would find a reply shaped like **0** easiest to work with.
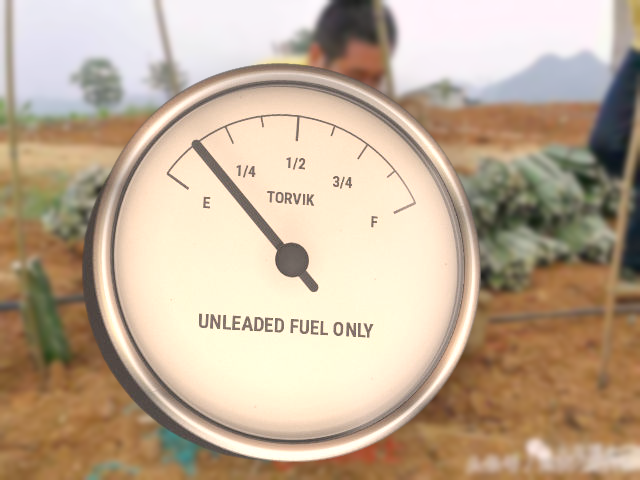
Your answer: **0.125**
